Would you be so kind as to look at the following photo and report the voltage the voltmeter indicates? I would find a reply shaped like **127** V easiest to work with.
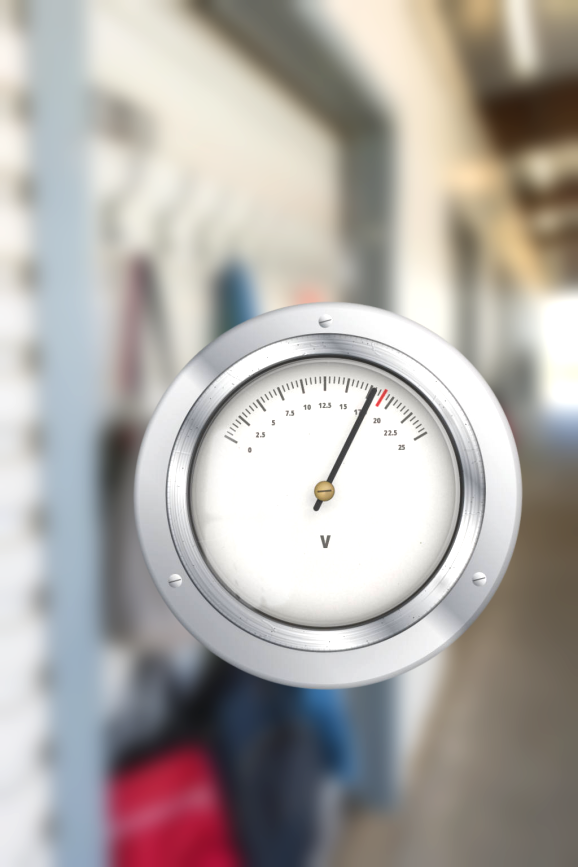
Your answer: **18** V
